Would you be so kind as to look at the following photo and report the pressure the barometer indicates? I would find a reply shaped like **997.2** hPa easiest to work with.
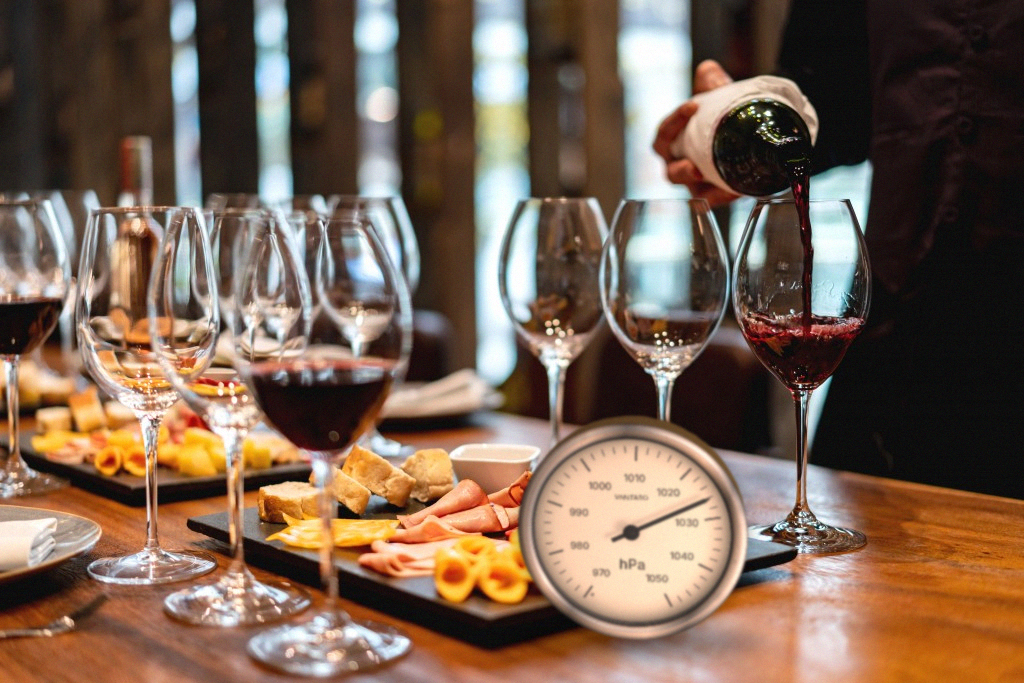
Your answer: **1026** hPa
